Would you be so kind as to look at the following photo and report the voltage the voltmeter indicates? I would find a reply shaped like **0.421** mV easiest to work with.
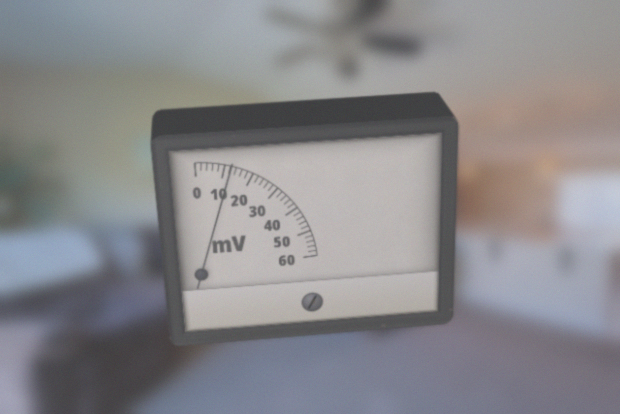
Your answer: **12** mV
